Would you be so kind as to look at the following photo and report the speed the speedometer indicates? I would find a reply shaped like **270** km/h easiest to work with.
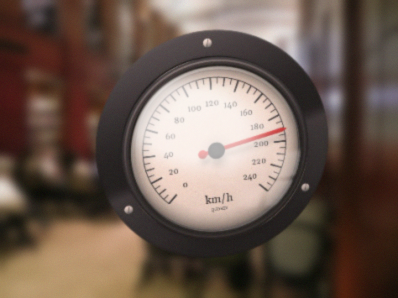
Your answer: **190** km/h
